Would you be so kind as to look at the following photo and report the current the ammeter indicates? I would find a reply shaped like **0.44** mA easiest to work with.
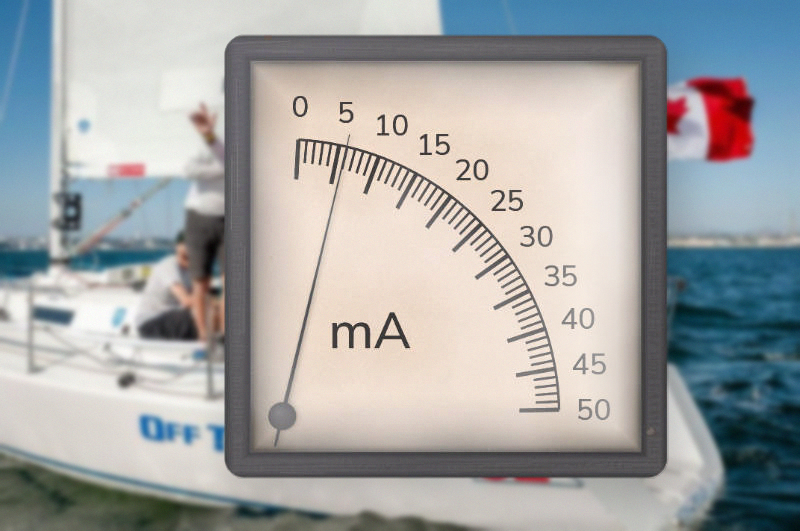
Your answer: **6** mA
